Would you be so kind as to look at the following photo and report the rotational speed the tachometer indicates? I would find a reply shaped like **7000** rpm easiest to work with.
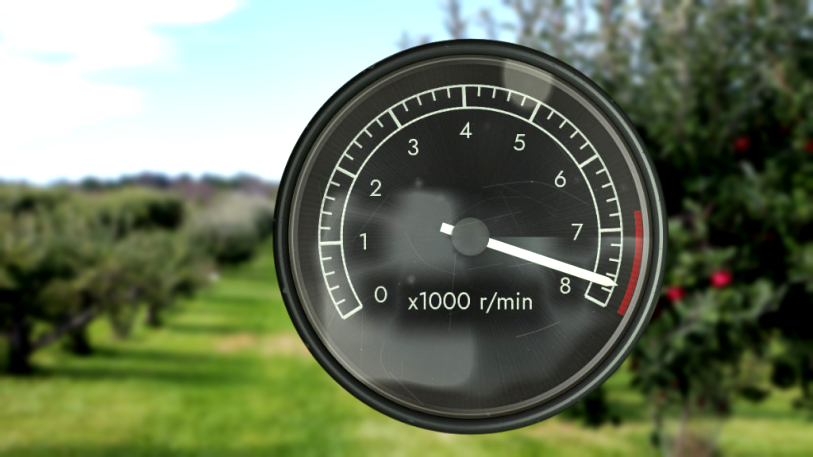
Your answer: **7700** rpm
